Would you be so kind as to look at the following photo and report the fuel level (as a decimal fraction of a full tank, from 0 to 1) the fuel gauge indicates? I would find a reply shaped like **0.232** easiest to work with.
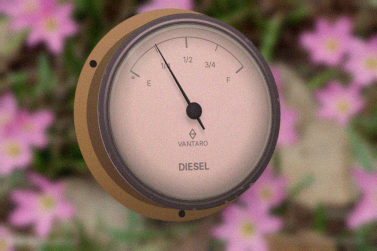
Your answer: **0.25**
